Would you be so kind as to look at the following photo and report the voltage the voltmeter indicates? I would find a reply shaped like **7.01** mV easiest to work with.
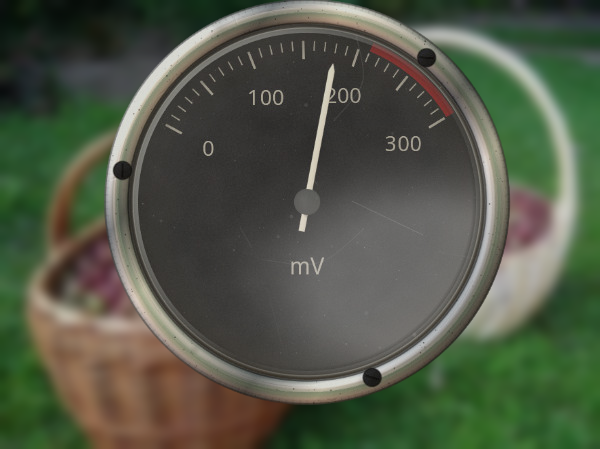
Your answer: **180** mV
